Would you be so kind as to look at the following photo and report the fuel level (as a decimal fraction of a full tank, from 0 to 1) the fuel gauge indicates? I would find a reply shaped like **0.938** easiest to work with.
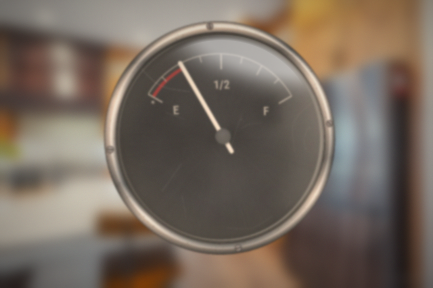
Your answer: **0.25**
